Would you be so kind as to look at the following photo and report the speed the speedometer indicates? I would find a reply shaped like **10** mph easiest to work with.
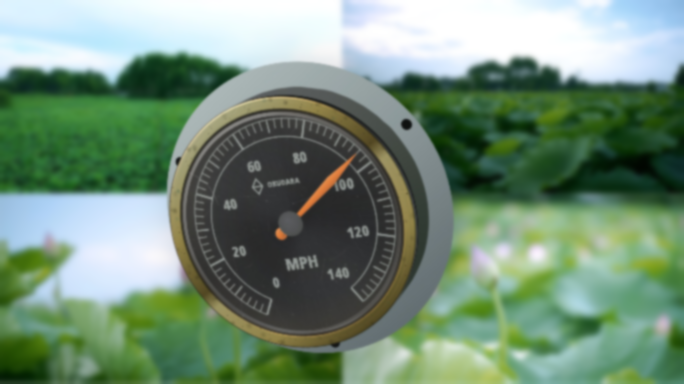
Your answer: **96** mph
